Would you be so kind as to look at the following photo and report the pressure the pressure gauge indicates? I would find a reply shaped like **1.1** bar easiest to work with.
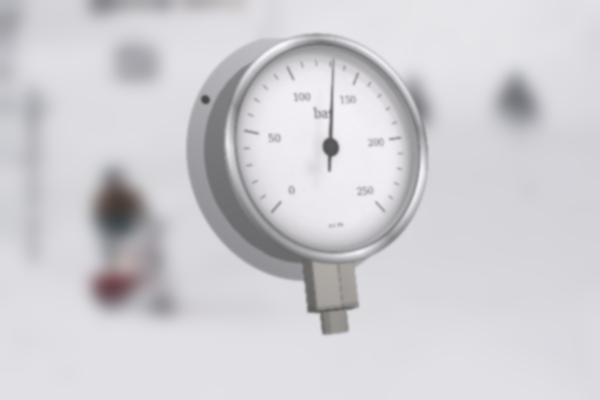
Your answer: **130** bar
